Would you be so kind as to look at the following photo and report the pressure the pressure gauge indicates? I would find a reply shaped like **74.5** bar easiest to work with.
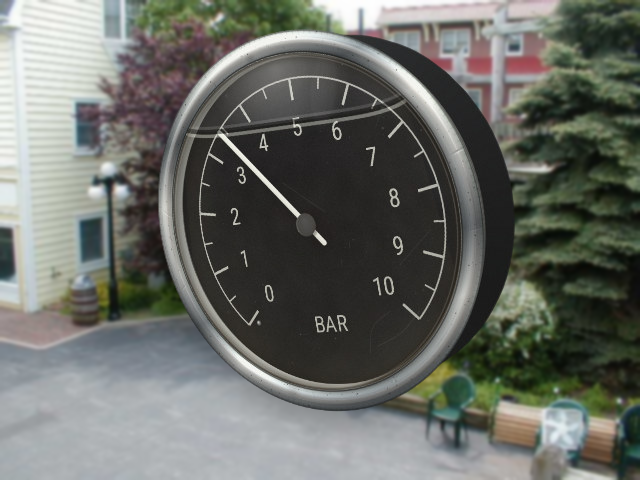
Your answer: **3.5** bar
